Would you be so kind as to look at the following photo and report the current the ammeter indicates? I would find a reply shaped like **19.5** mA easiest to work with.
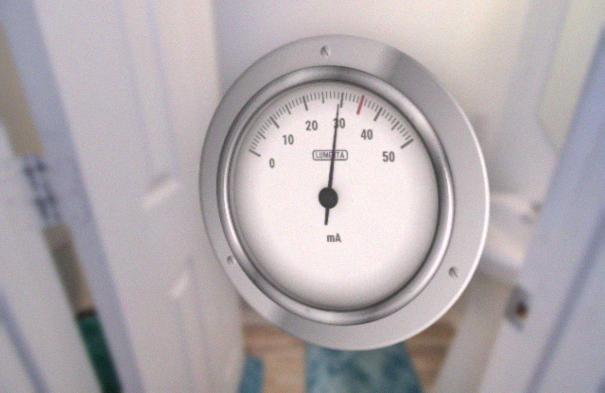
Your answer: **30** mA
